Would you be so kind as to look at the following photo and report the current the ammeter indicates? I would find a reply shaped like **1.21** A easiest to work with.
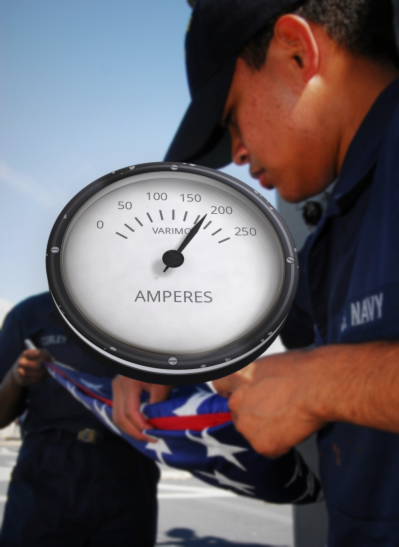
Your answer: **187.5** A
